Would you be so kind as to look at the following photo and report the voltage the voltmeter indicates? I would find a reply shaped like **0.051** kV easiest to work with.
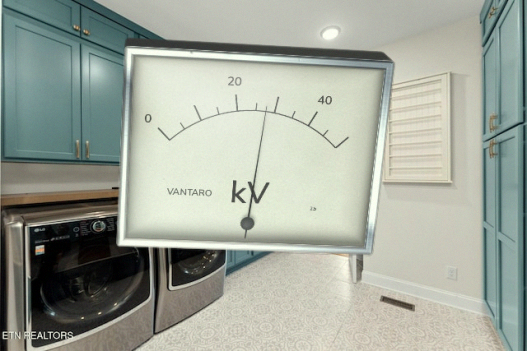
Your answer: **27.5** kV
